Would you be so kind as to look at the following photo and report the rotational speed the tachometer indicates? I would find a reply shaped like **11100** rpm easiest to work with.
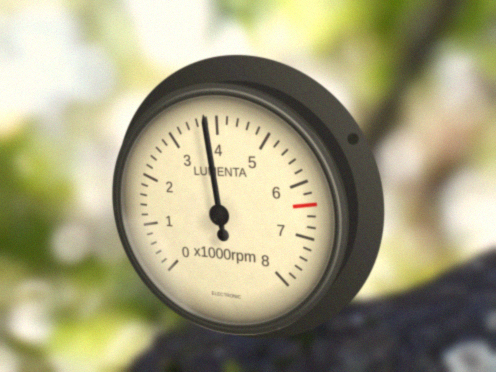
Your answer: **3800** rpm
